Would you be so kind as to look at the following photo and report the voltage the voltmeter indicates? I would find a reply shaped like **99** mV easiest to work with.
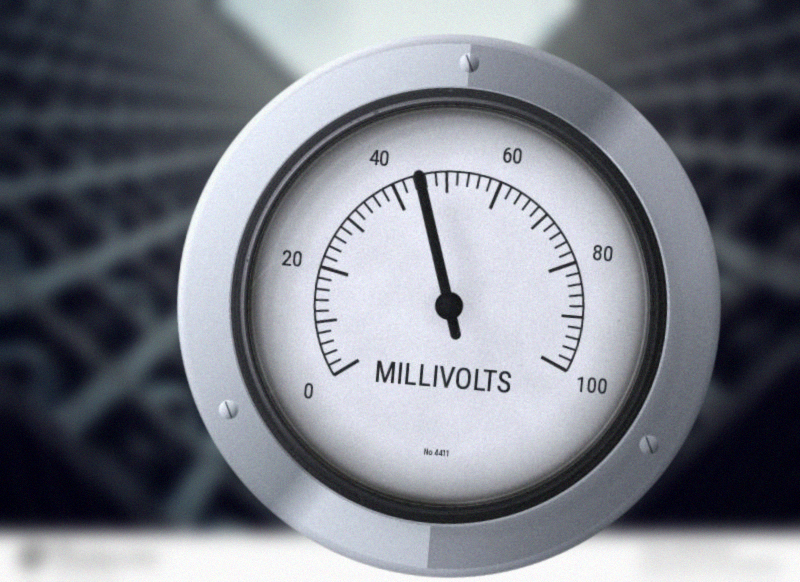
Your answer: **45** mV
